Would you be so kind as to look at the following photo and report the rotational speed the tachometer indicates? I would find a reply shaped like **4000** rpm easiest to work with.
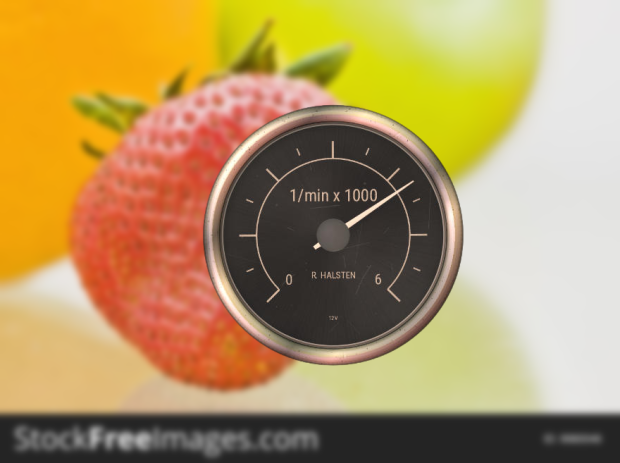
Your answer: **4250** rpm
